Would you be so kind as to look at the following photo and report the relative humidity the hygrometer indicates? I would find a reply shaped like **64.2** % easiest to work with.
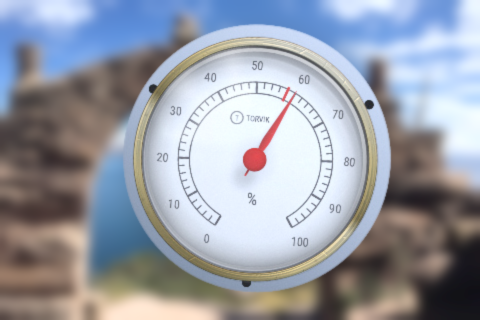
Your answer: **60** %
